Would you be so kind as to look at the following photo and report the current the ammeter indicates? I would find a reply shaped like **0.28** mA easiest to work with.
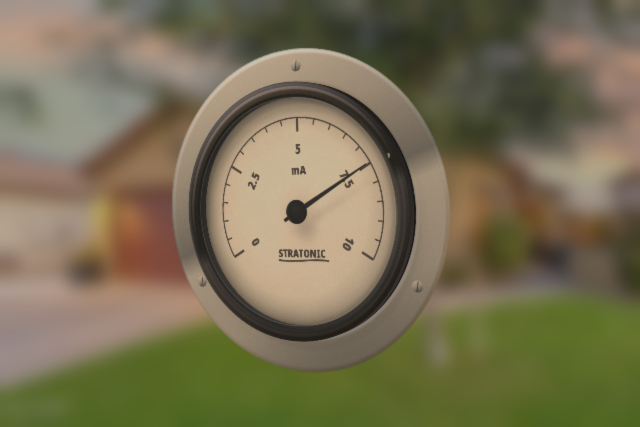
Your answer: **7.5** mA
